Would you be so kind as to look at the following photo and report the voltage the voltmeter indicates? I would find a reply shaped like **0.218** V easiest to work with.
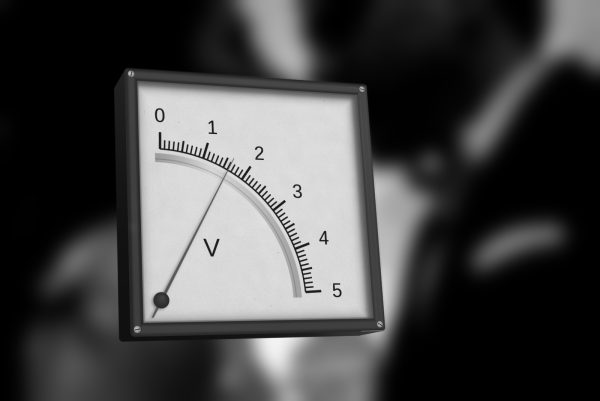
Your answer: **1.6** V
